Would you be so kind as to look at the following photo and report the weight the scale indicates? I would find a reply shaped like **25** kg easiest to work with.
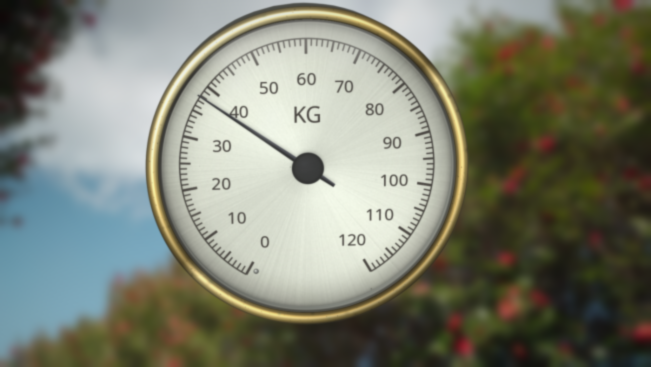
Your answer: **38** kg
